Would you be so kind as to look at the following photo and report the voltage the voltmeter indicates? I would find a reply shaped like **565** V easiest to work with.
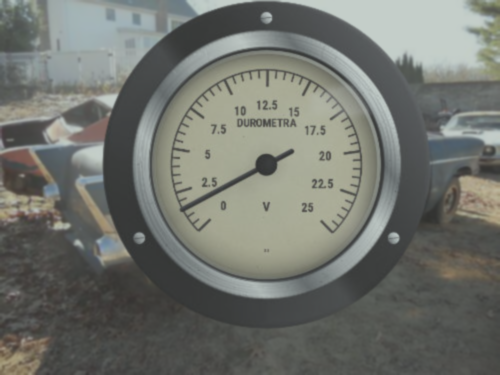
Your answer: **1.5** V
